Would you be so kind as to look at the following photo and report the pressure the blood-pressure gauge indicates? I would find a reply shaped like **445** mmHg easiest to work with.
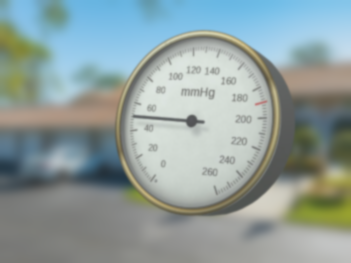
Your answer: **50** mmHg
